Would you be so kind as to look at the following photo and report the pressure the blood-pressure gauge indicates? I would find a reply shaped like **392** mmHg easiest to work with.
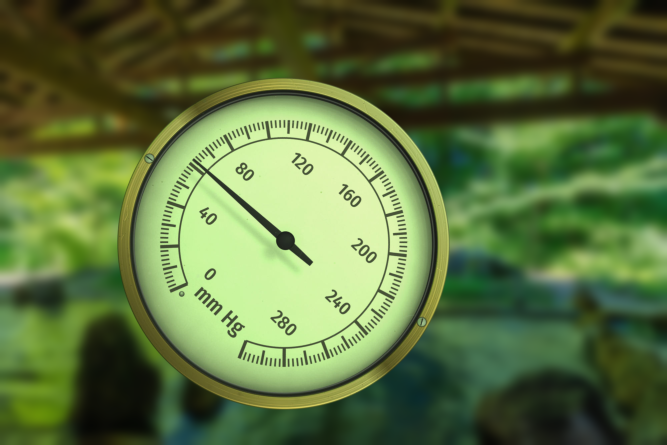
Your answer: **62** mmHg
